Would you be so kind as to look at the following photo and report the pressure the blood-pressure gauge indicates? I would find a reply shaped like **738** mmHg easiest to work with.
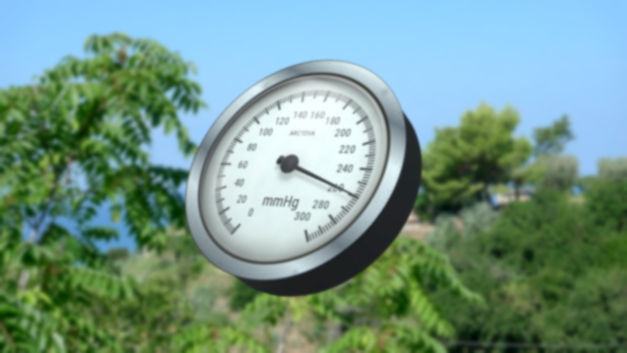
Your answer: **260** mmHg
